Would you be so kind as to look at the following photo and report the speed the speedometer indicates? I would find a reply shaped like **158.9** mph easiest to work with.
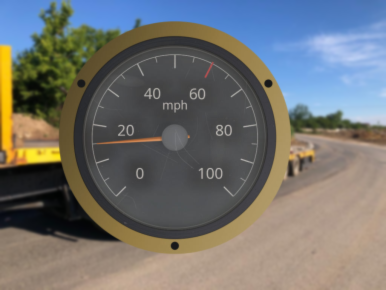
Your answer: **15** mph
